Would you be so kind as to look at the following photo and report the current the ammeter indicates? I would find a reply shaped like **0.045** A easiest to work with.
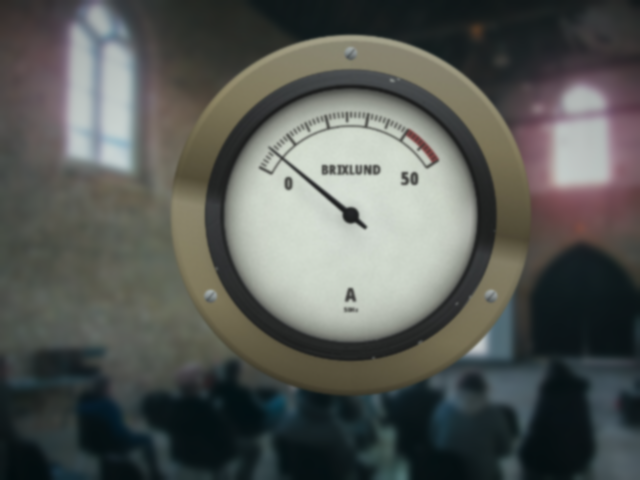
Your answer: **5** A
